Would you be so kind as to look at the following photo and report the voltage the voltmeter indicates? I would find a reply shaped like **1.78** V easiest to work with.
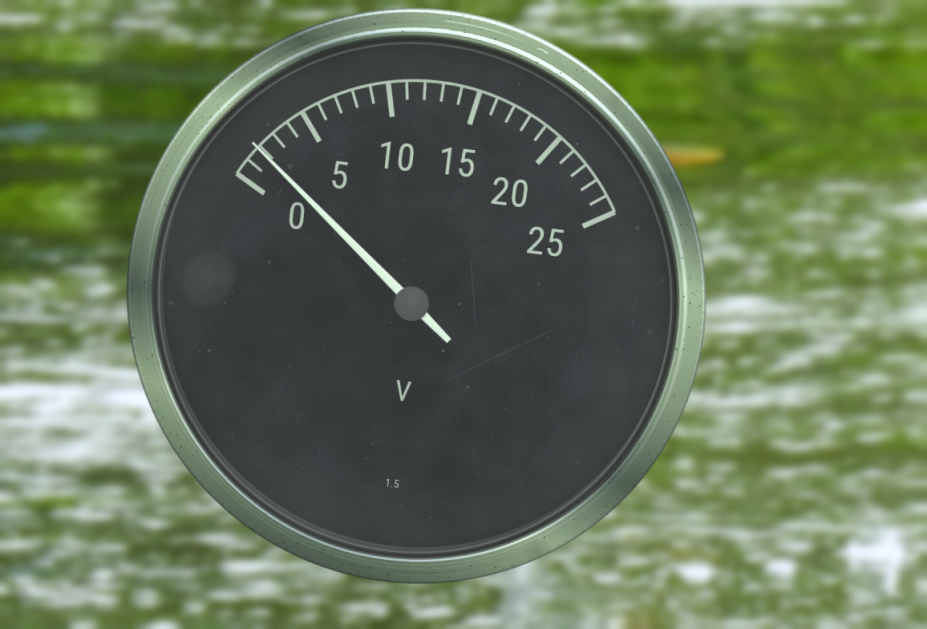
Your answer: **2** V
